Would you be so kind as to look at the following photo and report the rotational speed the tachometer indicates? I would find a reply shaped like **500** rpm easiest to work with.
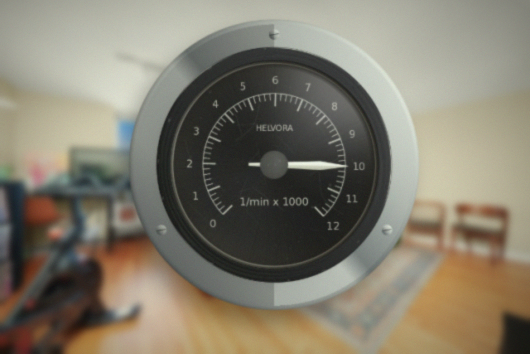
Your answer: **10000** rpm
